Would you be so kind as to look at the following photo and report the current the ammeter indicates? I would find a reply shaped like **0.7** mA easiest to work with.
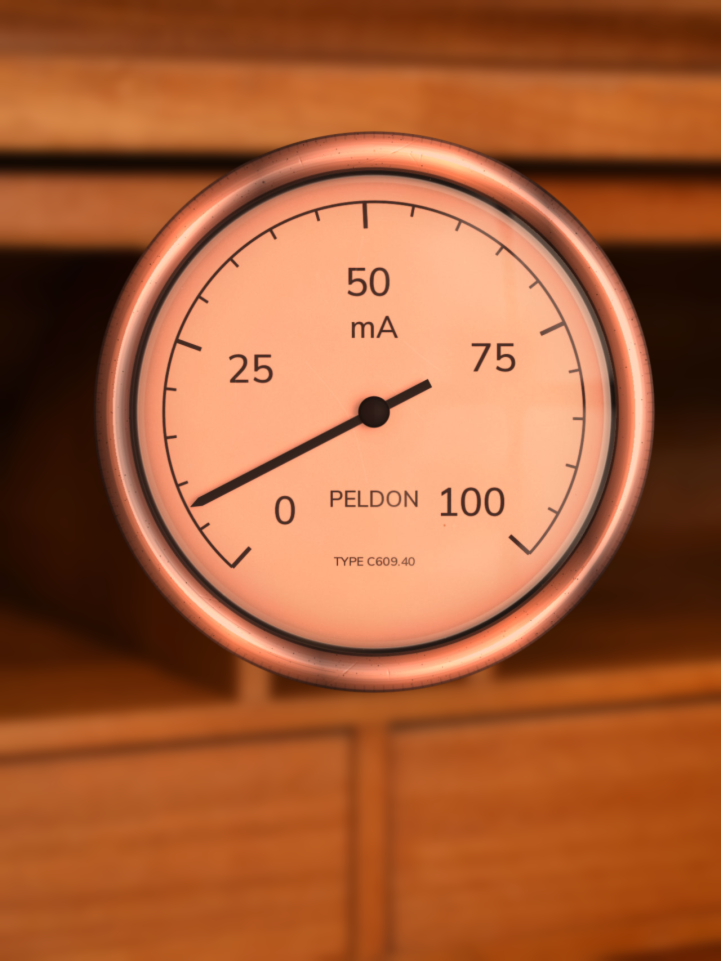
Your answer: **7.5** mA
